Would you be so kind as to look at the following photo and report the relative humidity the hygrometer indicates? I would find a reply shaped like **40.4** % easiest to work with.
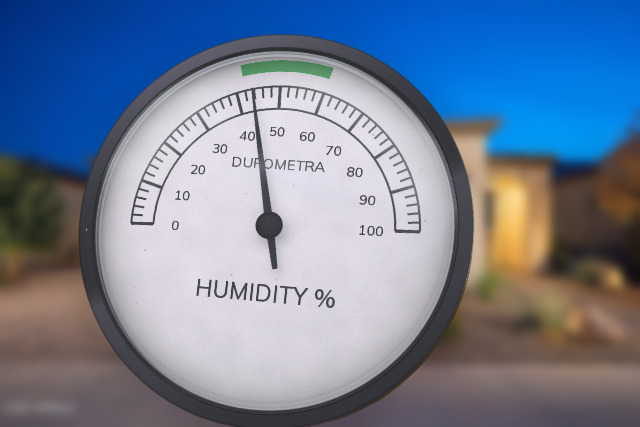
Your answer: **44** %
